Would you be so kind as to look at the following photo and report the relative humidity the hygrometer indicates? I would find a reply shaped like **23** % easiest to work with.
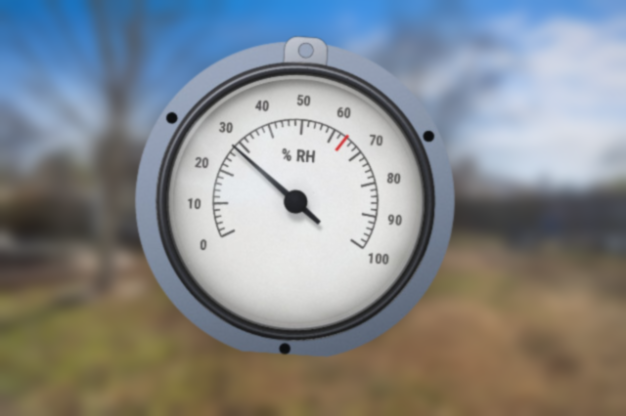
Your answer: **28** %
